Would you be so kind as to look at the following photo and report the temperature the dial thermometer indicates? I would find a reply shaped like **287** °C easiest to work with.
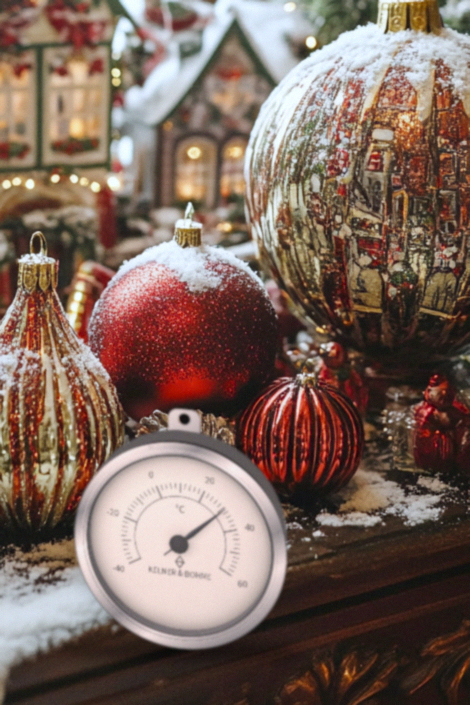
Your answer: **30** °C
